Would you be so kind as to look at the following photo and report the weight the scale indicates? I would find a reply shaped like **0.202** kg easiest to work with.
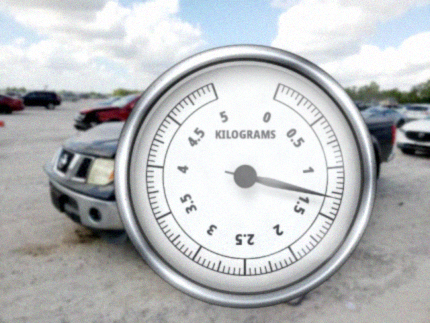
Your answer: **1.3** kg
